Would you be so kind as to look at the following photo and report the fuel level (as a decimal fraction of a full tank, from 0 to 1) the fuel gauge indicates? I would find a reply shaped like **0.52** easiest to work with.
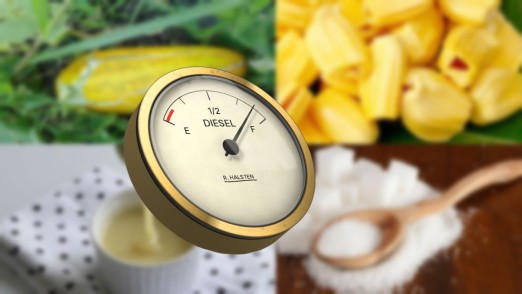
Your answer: **0.875**
